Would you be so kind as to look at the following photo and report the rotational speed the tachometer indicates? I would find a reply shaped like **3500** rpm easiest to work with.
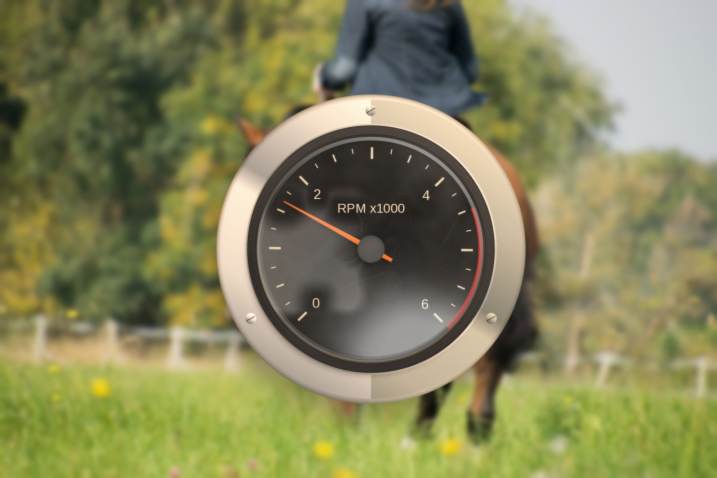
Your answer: **1625** rpm
